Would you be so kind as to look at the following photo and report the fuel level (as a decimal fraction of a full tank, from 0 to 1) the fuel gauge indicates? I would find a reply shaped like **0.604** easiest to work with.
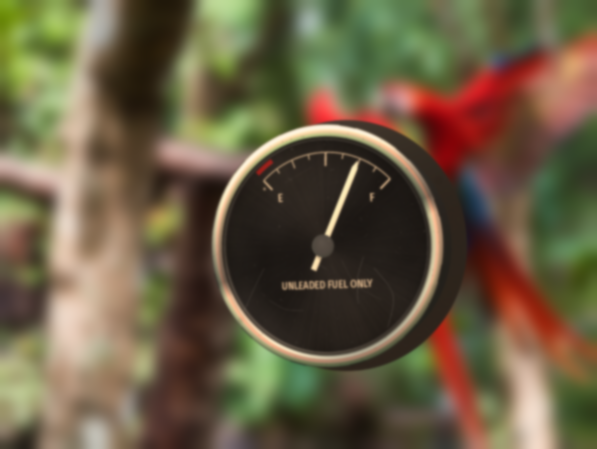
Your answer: **0.75**
